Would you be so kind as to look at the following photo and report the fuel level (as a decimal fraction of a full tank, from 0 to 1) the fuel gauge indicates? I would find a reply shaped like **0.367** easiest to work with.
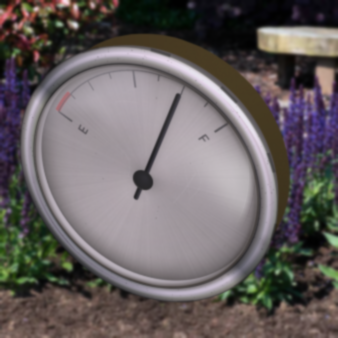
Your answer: **0.75**
